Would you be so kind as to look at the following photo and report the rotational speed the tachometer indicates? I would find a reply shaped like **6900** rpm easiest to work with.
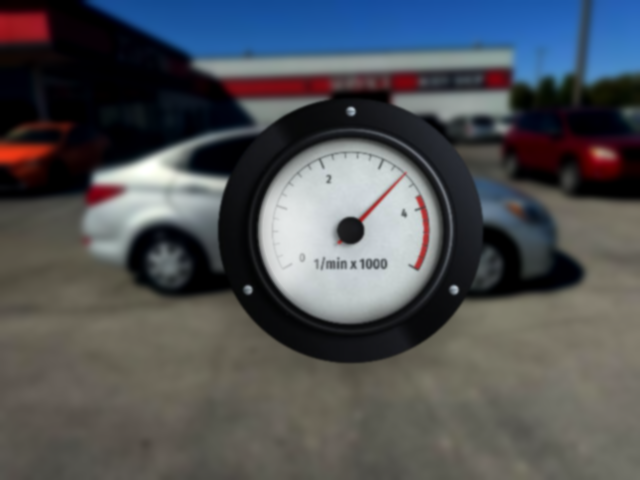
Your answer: **3400** rpm
